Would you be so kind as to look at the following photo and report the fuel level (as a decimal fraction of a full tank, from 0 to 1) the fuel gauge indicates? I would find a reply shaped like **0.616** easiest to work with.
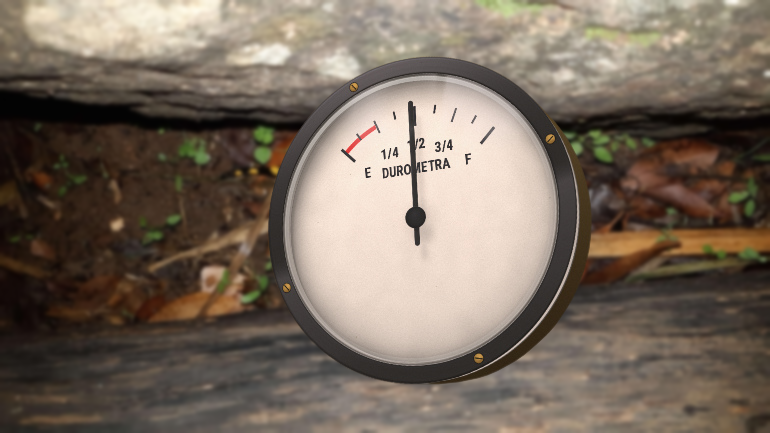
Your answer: **0.5**
